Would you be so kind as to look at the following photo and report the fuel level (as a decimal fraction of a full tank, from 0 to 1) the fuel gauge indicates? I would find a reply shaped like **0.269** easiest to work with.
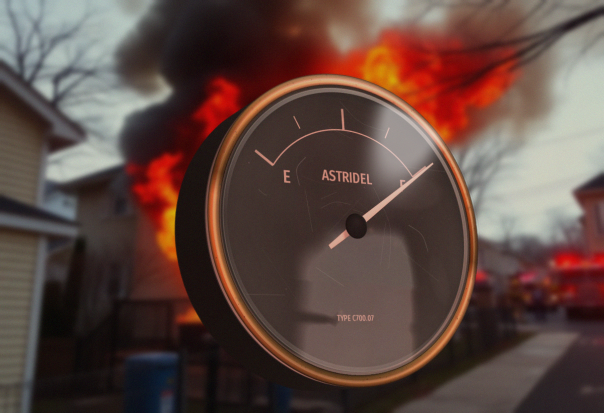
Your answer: **1**
